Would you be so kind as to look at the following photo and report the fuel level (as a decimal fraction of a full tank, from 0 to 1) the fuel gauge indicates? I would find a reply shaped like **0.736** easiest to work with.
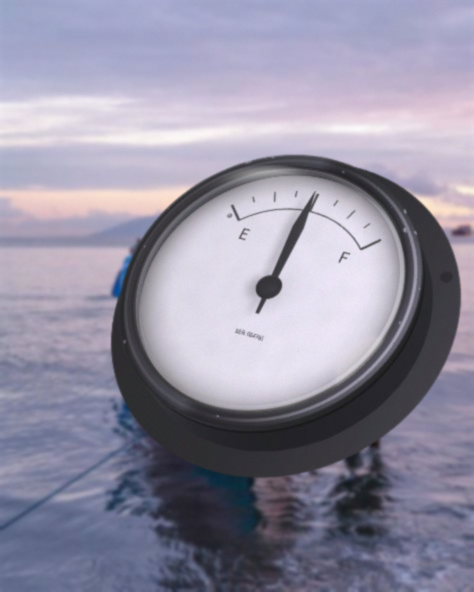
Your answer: **0.5**
